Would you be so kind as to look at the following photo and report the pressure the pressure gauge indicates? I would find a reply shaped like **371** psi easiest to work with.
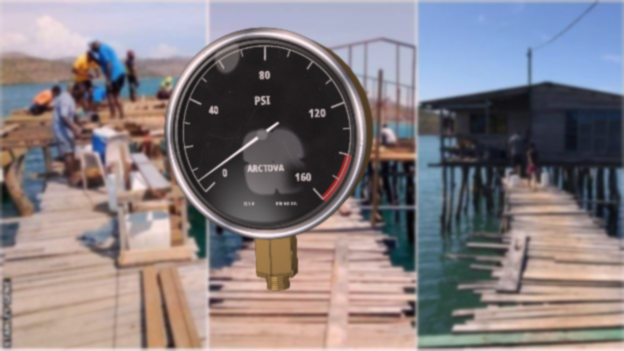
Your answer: **5** psi
